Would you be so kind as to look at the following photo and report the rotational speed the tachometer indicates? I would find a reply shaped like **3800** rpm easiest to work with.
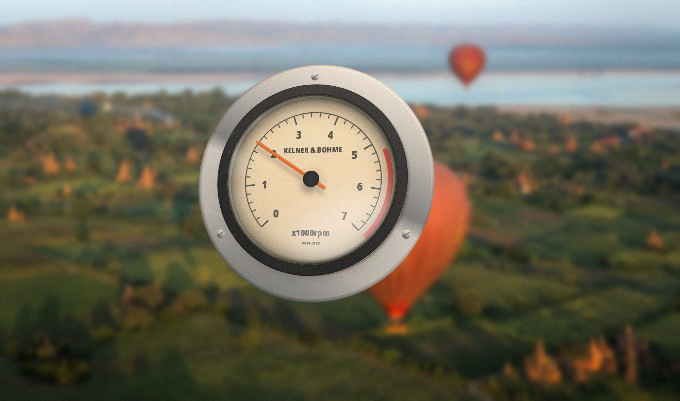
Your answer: **2000** rpm
